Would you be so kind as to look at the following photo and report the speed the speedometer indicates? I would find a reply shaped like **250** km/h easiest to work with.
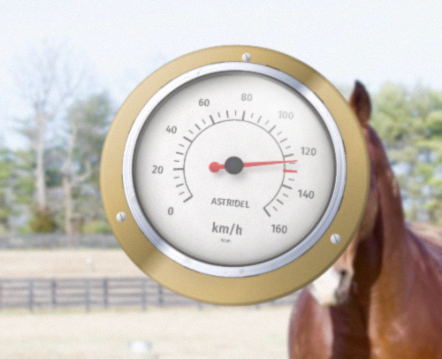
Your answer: **125** km/h
